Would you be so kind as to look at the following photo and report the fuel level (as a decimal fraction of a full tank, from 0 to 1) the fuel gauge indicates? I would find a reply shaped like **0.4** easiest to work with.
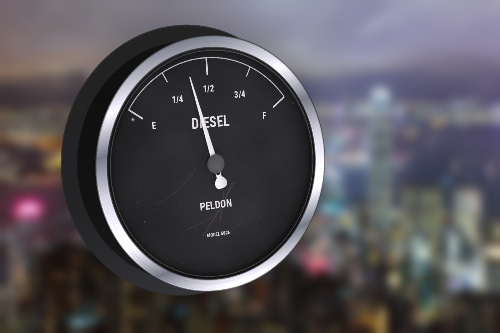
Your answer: **0.375**
